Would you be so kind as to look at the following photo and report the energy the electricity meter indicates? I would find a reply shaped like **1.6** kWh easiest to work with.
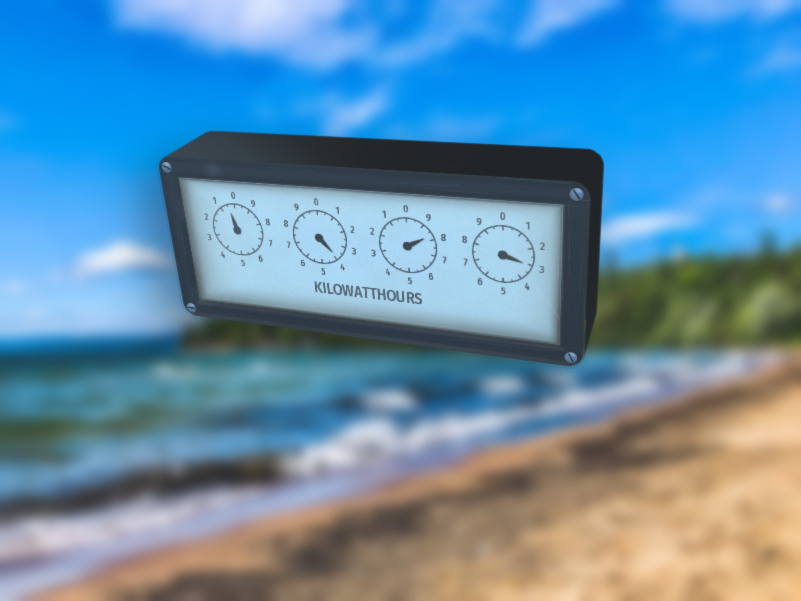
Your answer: **383** kWh
